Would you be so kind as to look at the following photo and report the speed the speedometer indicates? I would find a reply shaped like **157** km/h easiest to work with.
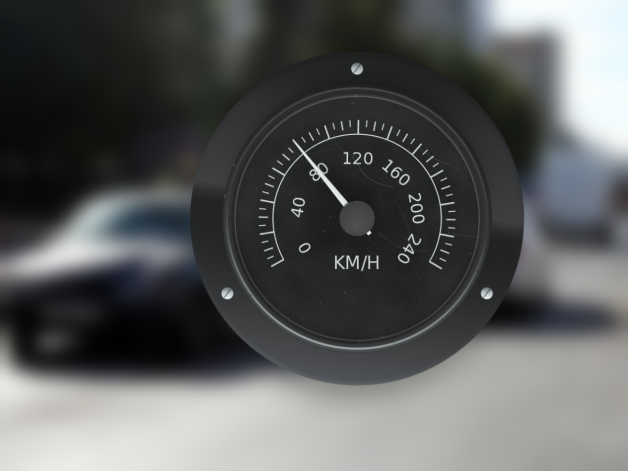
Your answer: **80** km/h
